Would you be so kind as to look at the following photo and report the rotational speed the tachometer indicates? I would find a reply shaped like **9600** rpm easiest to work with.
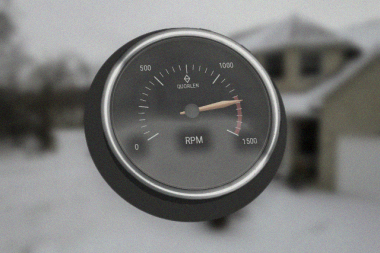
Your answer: **1250** rpm
